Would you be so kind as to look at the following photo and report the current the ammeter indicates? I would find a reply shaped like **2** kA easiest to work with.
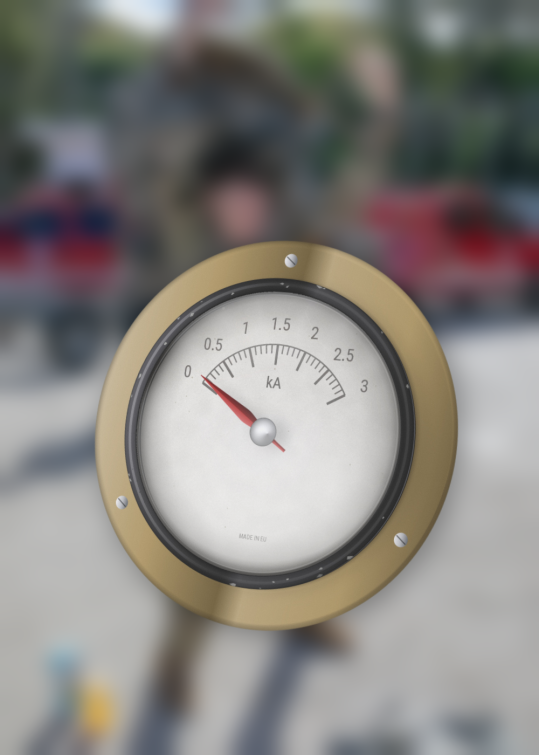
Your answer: **0.1** kA
